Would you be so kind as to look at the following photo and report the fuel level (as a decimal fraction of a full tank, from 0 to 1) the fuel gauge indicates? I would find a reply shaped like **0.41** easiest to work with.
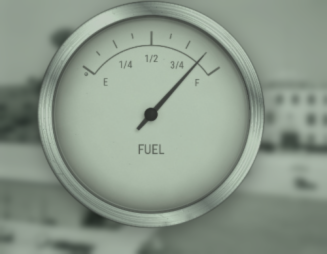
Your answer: **0.875**
